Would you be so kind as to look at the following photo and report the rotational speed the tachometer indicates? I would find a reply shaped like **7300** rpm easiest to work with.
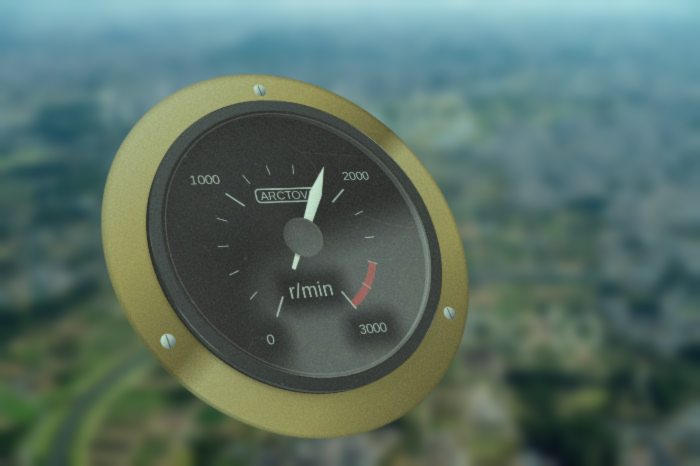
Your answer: **1800** rpm
